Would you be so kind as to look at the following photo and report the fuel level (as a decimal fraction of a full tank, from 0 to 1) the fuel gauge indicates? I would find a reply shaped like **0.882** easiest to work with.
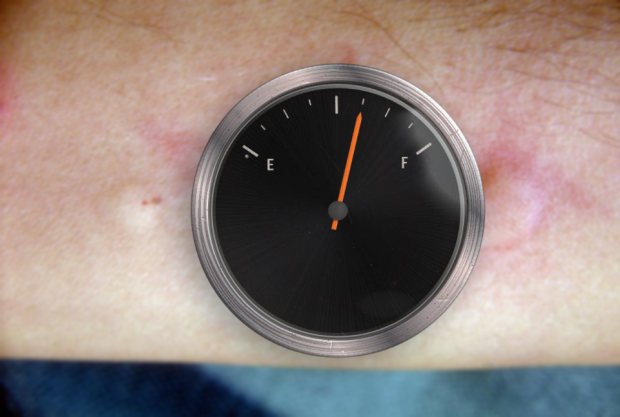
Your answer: **0.625**
